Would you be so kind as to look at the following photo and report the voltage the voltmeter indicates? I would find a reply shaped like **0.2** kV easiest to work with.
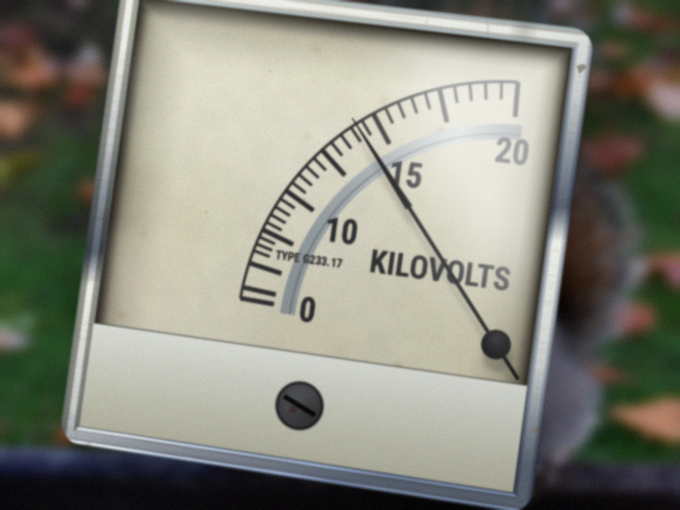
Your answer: **14.25** kV
